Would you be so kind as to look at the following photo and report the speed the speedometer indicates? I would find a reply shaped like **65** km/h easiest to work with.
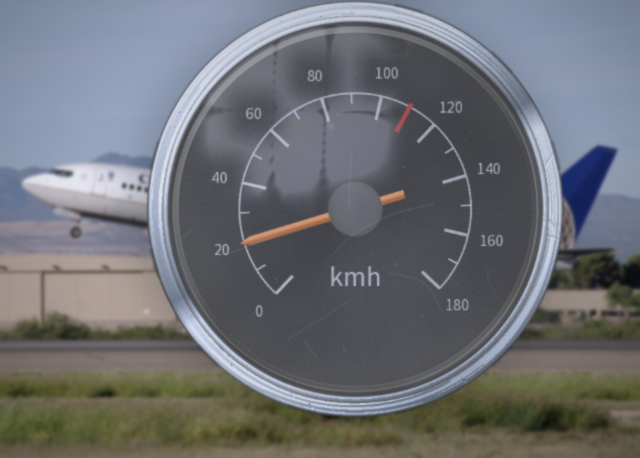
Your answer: **20** km/h
